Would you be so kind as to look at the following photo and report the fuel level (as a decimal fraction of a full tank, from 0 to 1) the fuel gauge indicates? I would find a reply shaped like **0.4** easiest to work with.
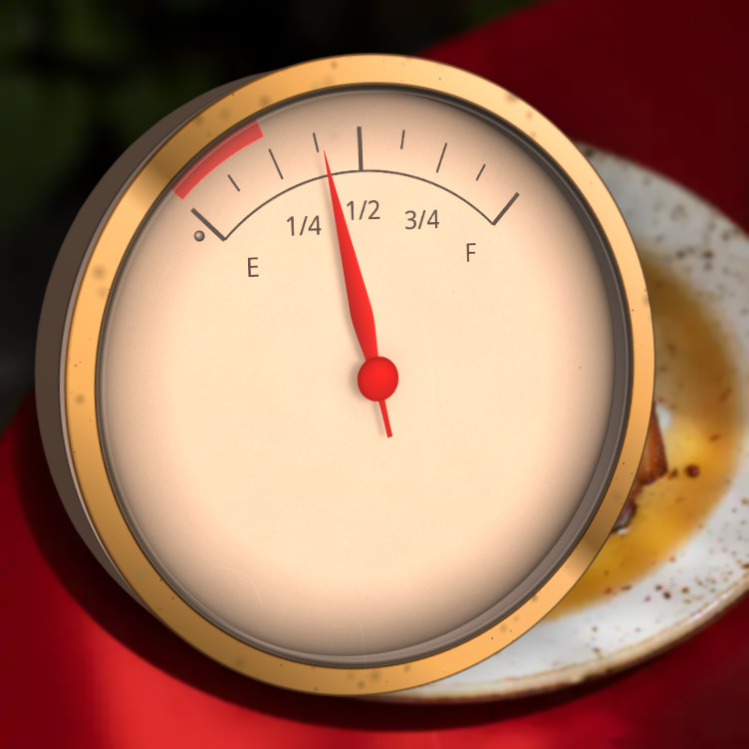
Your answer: **0.375**
